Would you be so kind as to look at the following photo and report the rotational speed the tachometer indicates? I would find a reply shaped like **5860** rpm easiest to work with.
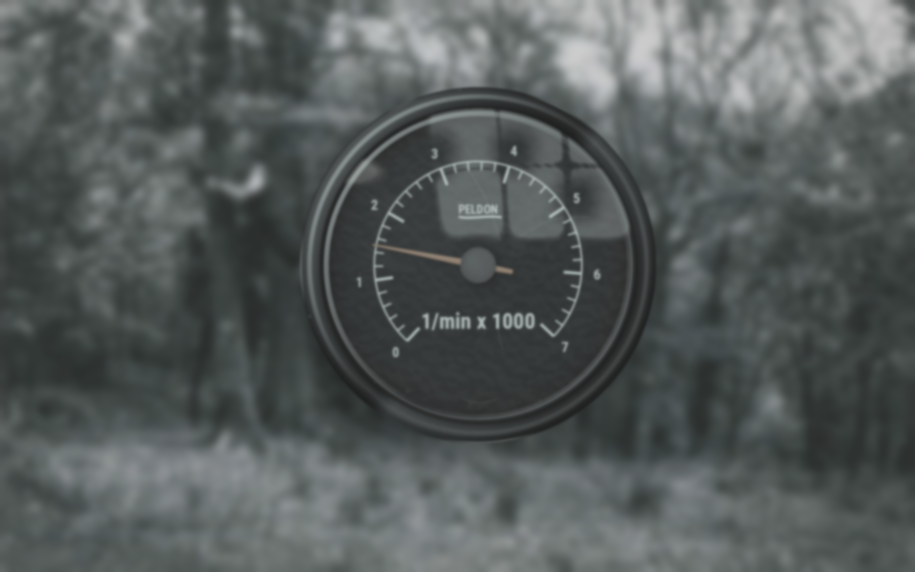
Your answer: **1500** rpm
